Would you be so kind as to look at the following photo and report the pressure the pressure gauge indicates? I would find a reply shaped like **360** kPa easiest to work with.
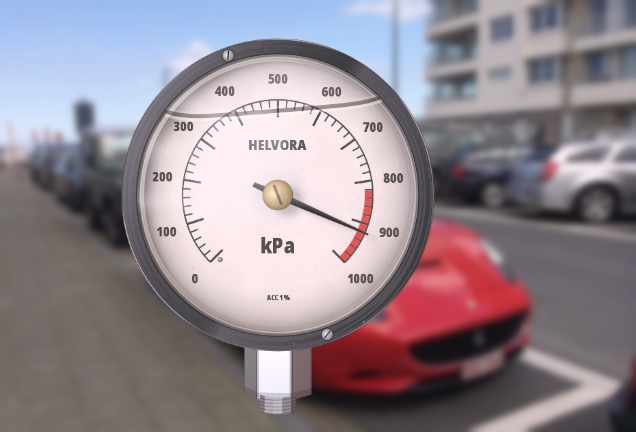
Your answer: **920** kPa
